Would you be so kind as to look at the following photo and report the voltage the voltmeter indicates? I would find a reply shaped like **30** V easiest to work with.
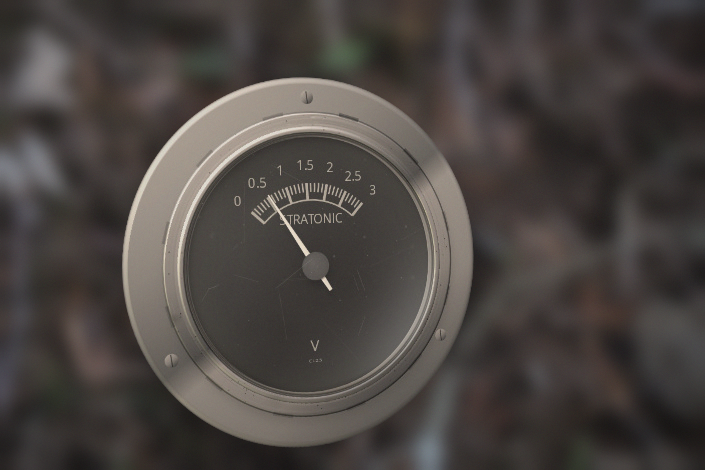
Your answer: **0.5** V
